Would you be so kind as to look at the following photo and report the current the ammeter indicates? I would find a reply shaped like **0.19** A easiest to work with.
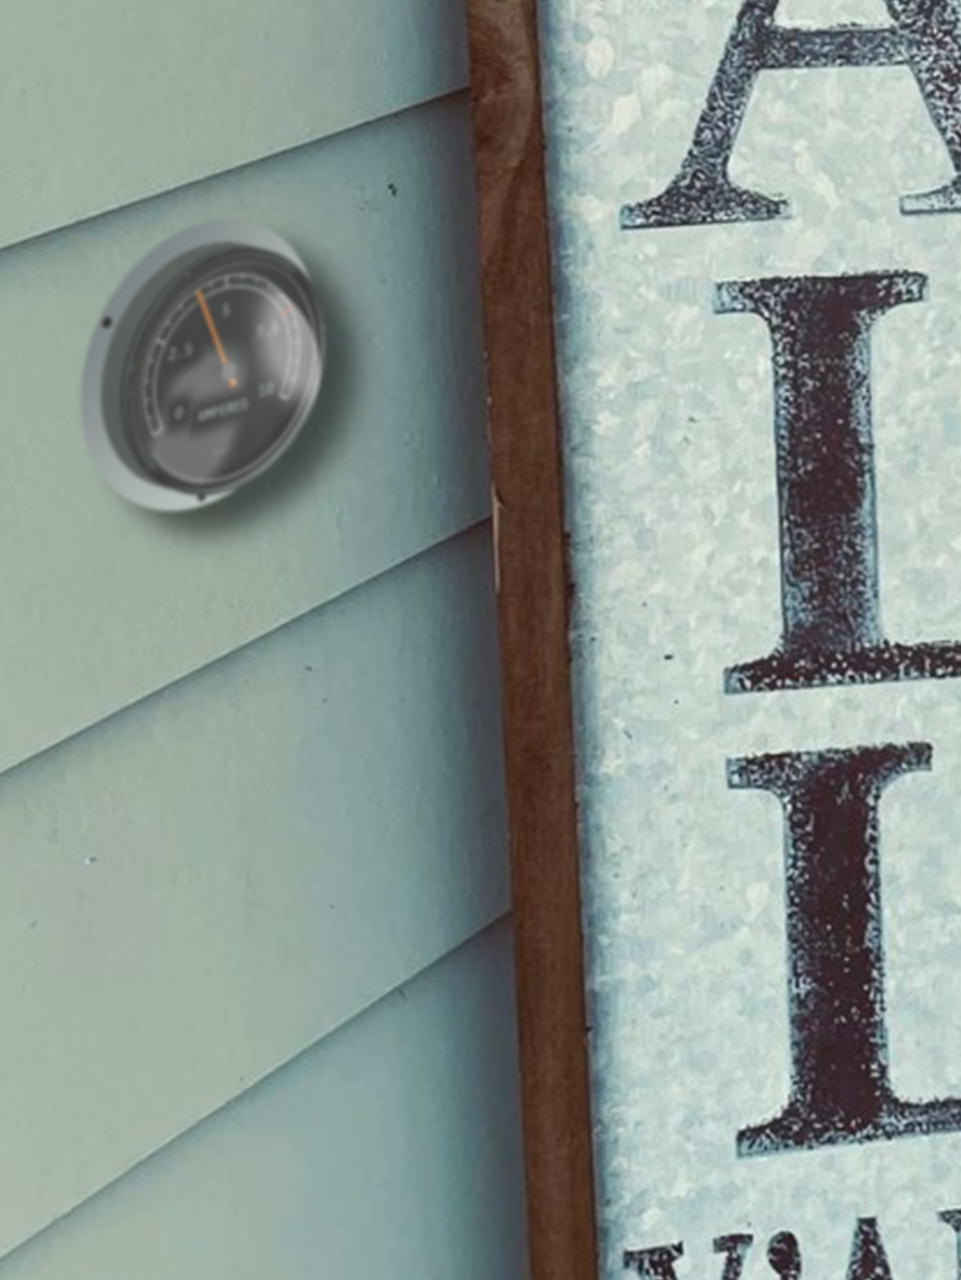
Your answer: **4** A
